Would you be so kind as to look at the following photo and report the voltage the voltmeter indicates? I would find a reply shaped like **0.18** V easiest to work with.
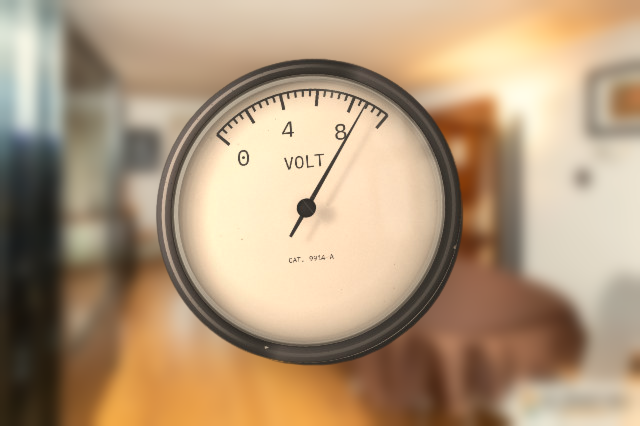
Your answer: **8.8** V
